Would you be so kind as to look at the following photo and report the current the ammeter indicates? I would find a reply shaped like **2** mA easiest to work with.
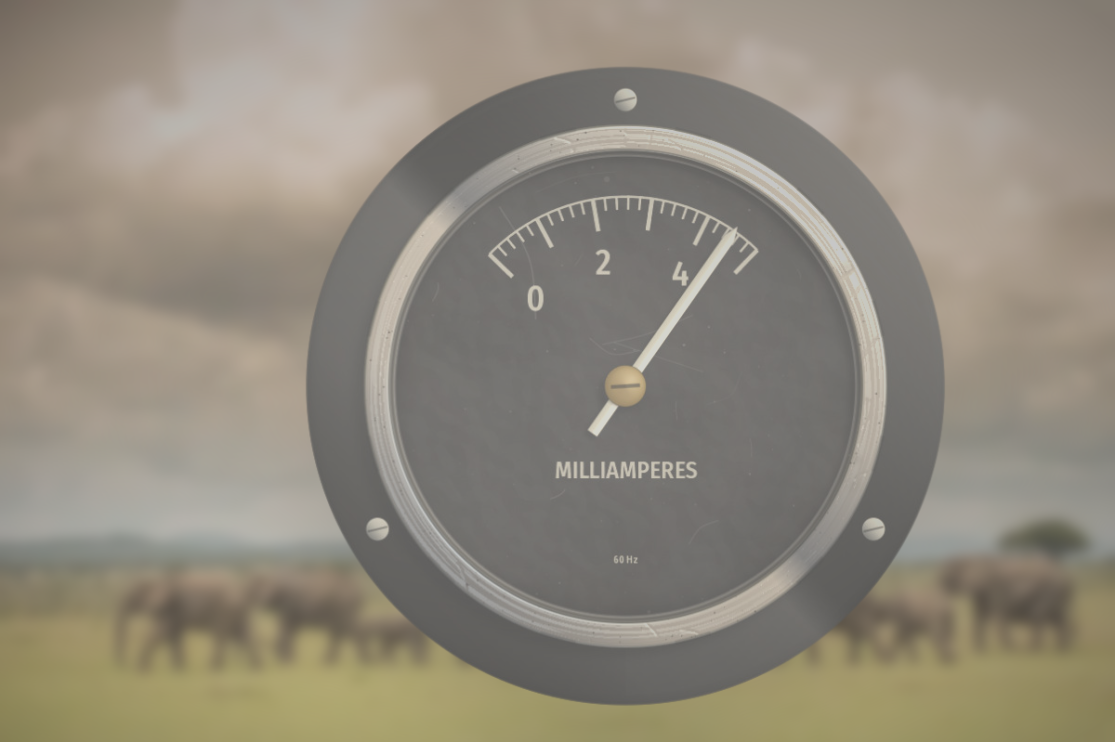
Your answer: **4.5** mA
